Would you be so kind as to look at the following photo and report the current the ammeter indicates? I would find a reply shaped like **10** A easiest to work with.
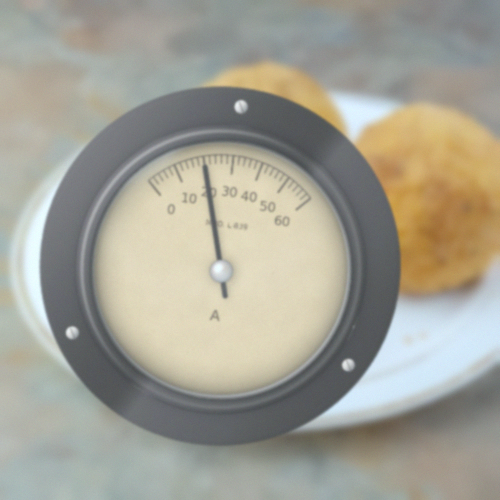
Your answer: **20** A
